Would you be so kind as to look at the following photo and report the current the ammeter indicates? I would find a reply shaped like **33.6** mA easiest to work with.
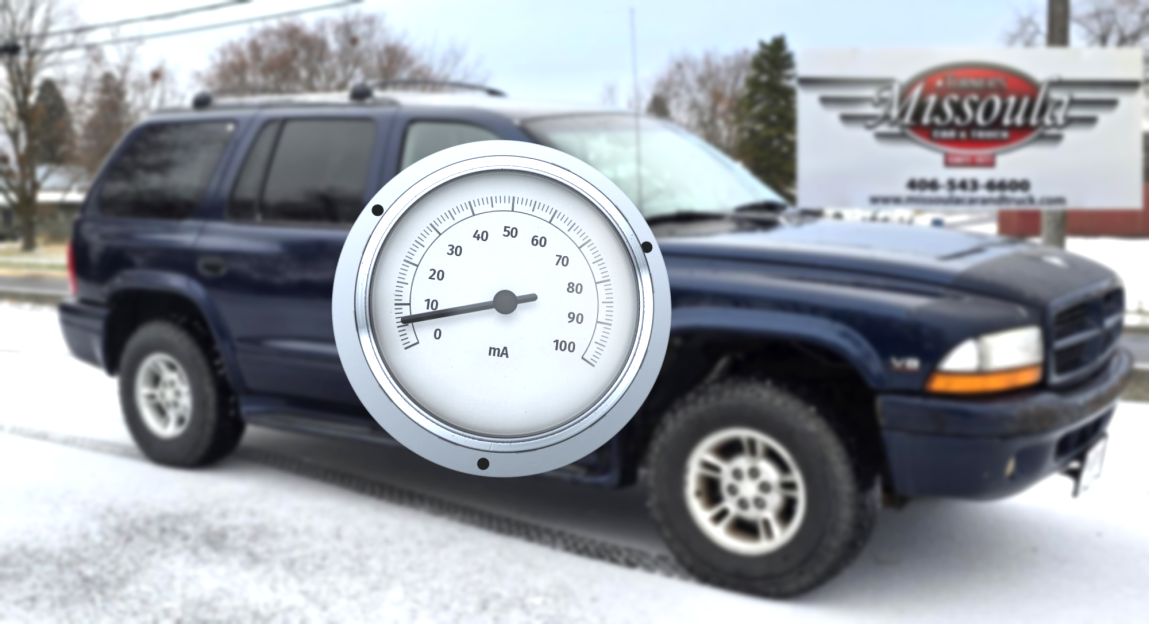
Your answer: **6** mA
